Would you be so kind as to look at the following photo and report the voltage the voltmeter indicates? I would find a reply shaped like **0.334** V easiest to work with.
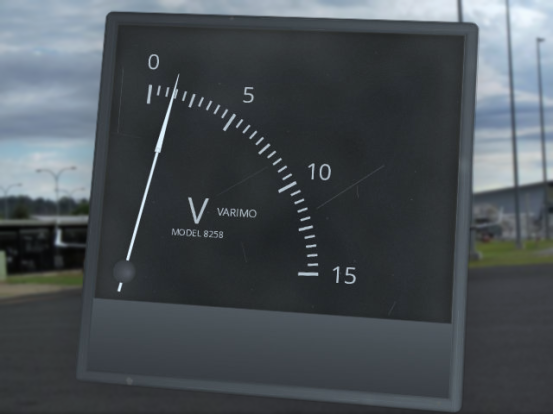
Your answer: **1.5** V
